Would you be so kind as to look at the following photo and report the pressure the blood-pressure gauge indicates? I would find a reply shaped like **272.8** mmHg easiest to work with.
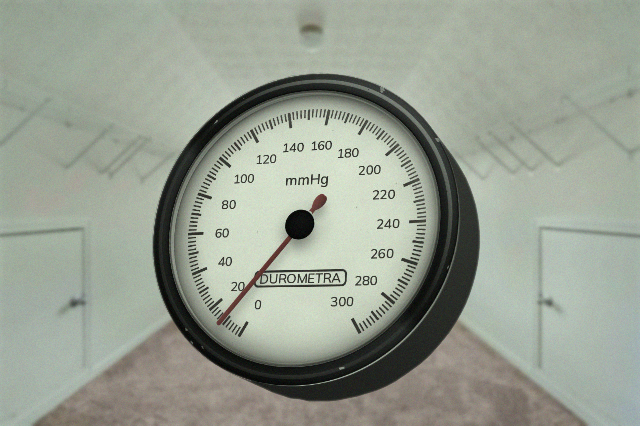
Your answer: **10** mmHg
